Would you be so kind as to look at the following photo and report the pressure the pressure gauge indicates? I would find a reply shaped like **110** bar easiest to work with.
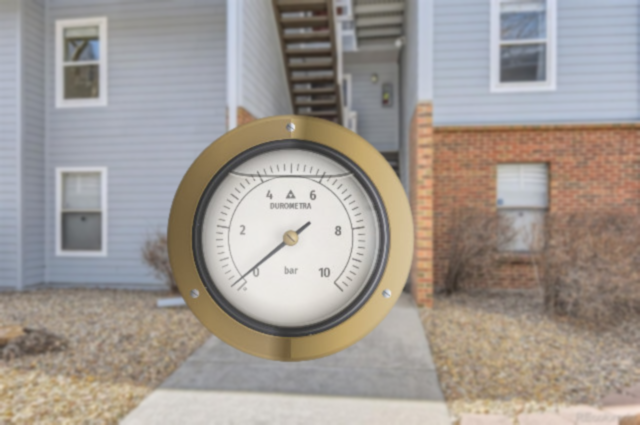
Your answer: **0.2** bar
